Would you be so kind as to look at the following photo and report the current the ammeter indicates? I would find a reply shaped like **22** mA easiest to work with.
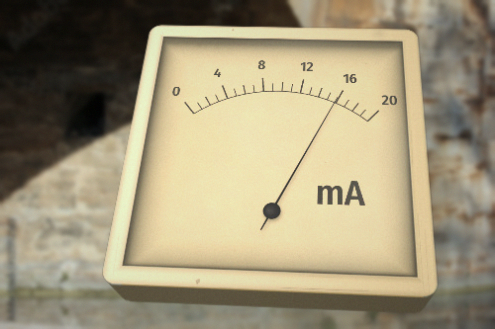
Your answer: **16** mA
